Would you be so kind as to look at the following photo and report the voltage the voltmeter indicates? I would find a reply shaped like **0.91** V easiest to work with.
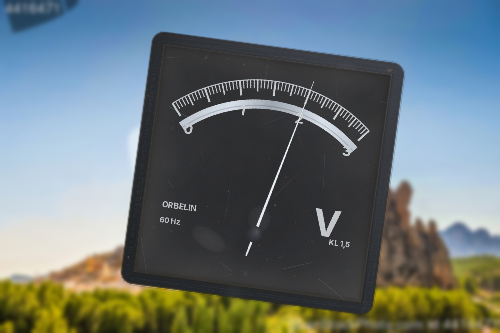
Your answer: **2** V
